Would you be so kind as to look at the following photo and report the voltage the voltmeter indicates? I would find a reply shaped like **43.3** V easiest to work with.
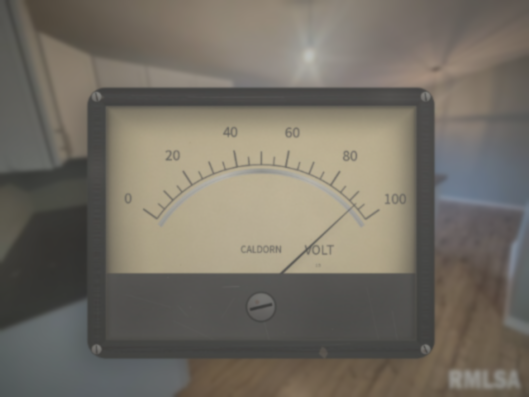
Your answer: **92.5** V
